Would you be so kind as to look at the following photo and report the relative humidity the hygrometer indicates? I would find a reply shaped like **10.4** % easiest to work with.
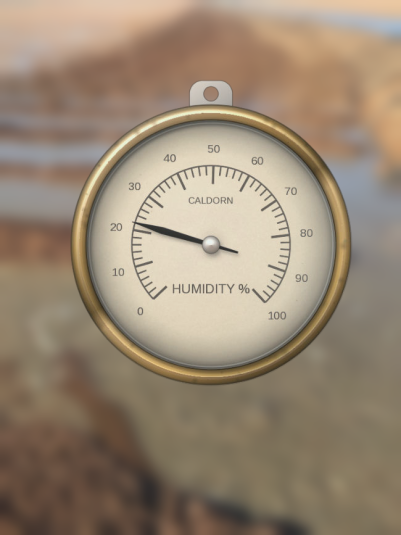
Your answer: **22** %
